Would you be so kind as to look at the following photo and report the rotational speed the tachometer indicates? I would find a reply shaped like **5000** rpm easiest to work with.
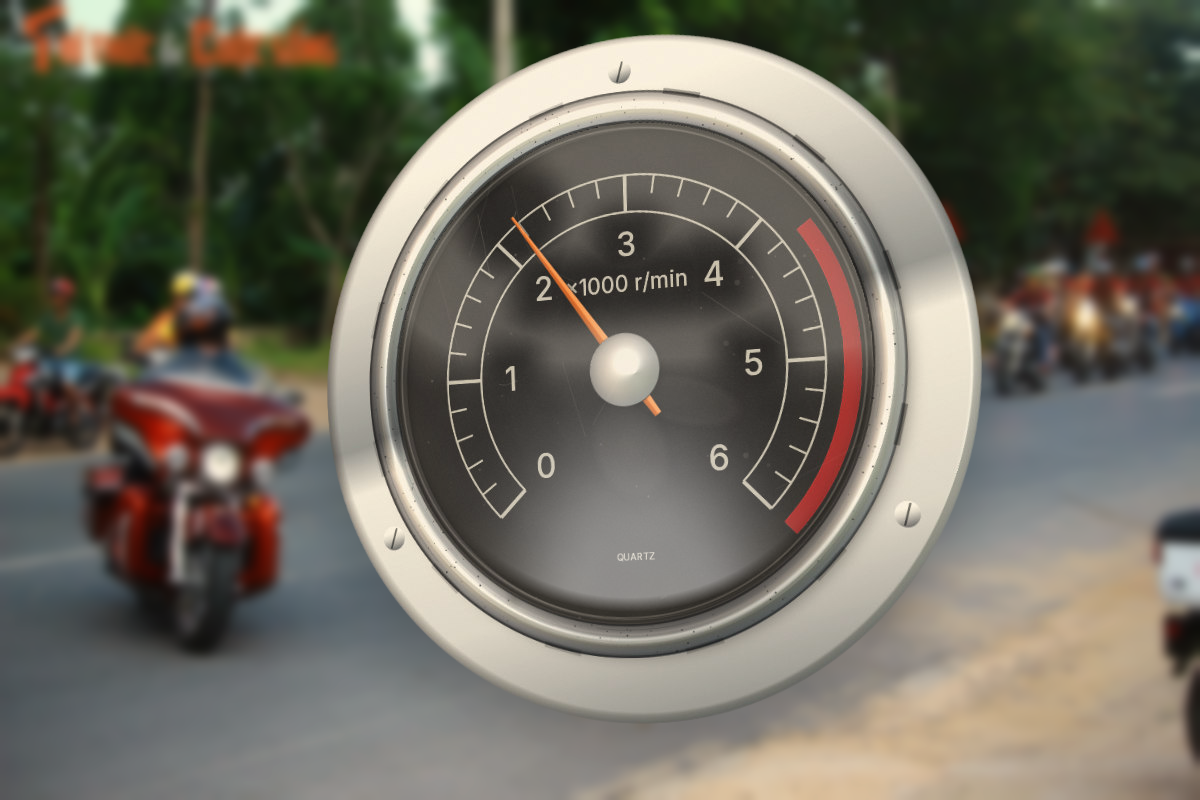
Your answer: **2200** rpm
